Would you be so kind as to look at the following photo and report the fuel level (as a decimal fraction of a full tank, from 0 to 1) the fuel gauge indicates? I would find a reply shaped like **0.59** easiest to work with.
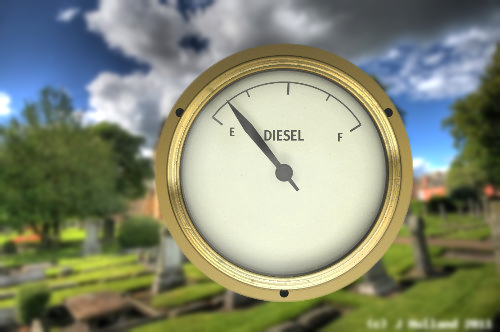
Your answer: **0.125**
